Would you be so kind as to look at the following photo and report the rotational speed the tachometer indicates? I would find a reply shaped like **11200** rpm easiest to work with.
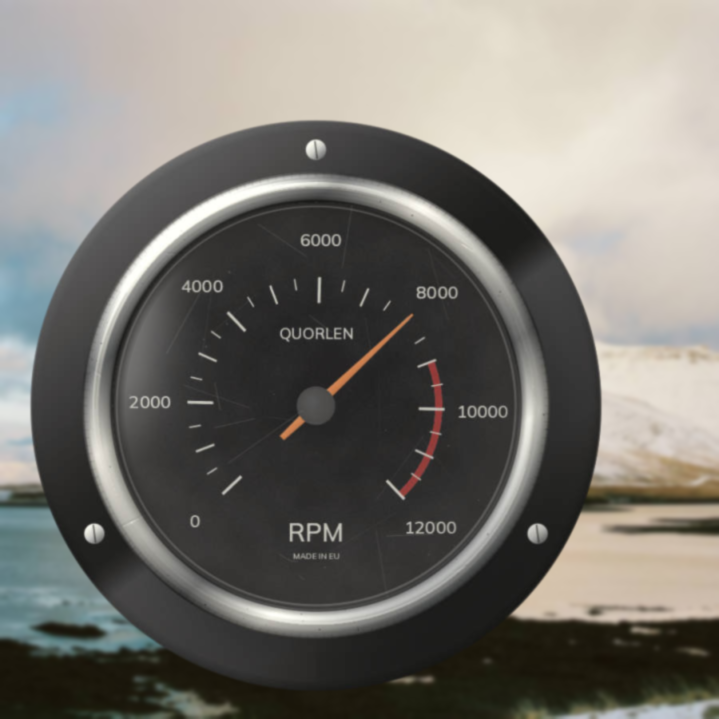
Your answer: **8000** rpm
